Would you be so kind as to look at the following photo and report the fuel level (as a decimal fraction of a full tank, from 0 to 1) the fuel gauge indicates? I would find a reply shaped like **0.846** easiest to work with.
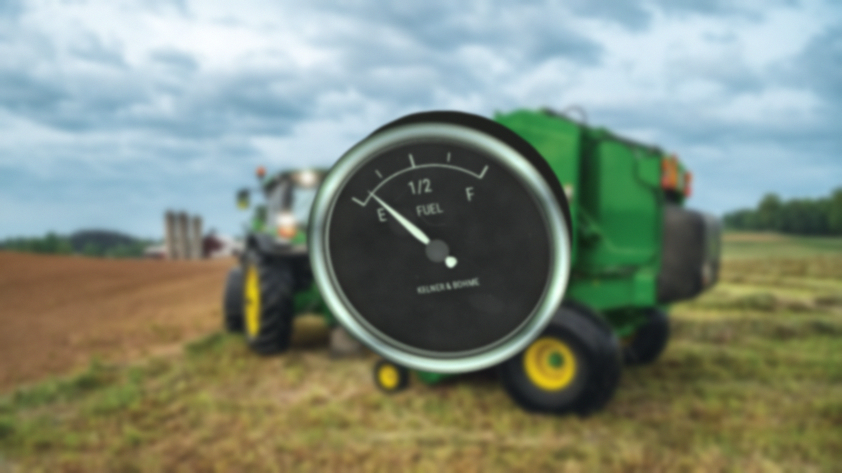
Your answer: **0.125**
